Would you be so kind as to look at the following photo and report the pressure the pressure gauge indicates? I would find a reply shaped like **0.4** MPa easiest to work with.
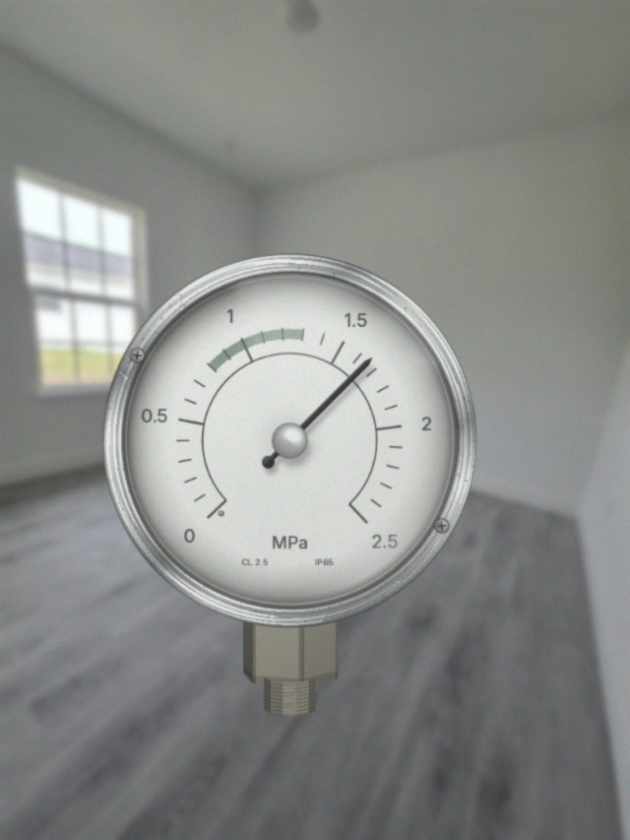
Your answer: **1.65** MPa
